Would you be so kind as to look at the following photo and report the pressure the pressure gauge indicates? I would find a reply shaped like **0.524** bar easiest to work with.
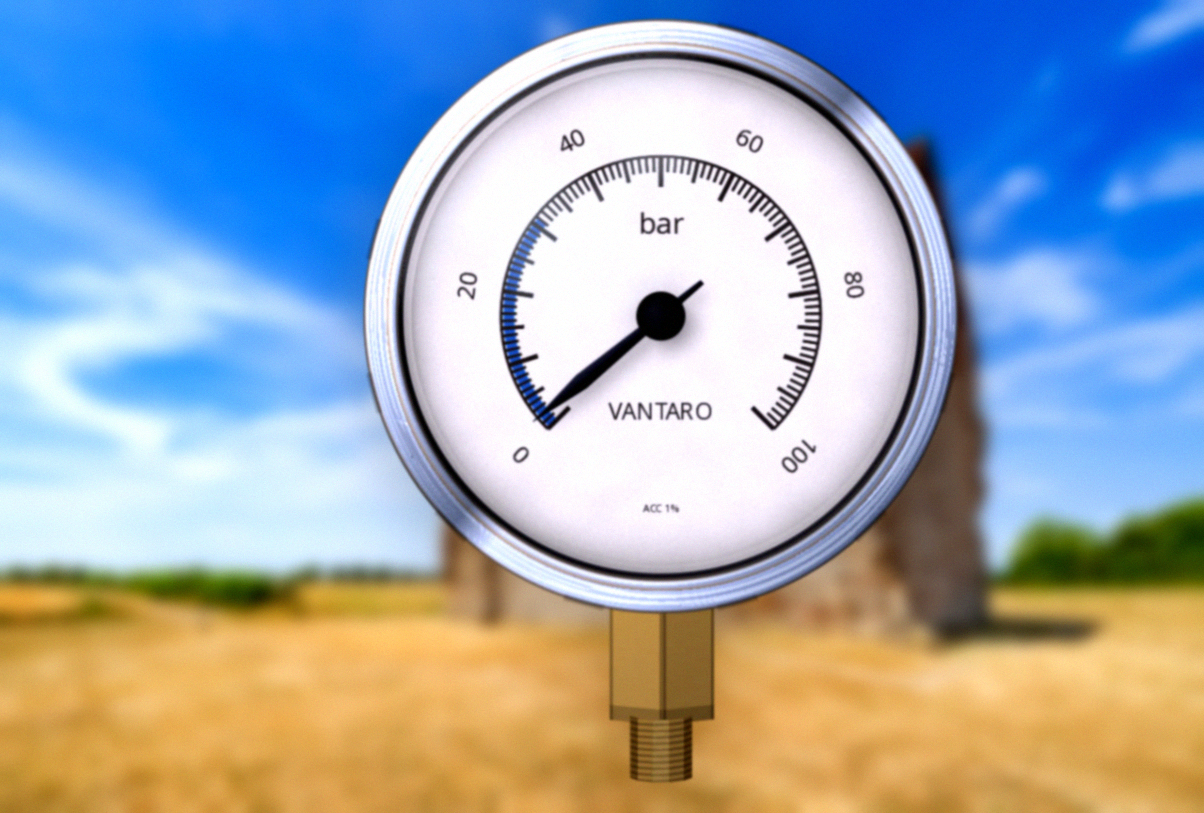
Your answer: **2** bar
